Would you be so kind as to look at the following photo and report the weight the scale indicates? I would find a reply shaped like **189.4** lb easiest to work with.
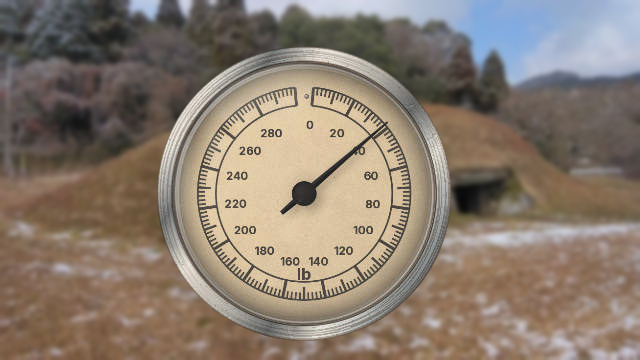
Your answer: **38** lb
